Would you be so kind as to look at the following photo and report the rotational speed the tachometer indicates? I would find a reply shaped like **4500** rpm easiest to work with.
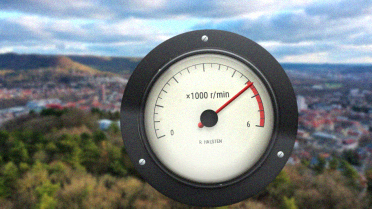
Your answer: **4625** rpm
